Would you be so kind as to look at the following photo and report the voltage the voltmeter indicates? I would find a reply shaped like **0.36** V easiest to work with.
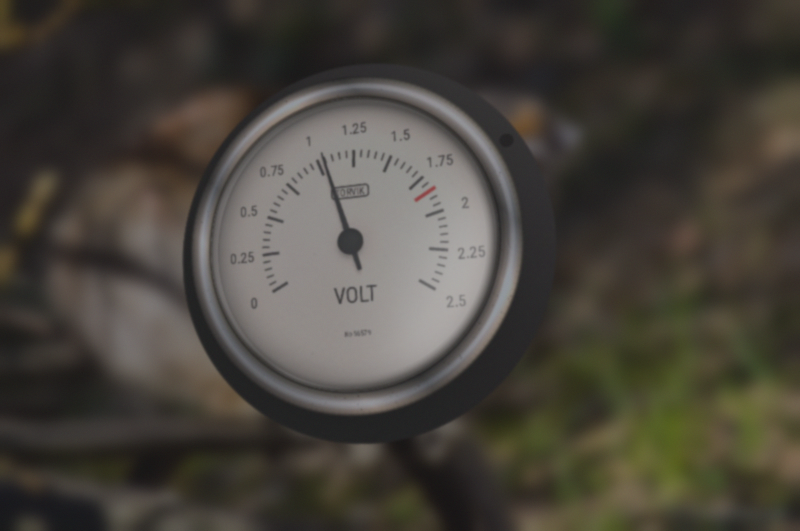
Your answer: **1.05** V
